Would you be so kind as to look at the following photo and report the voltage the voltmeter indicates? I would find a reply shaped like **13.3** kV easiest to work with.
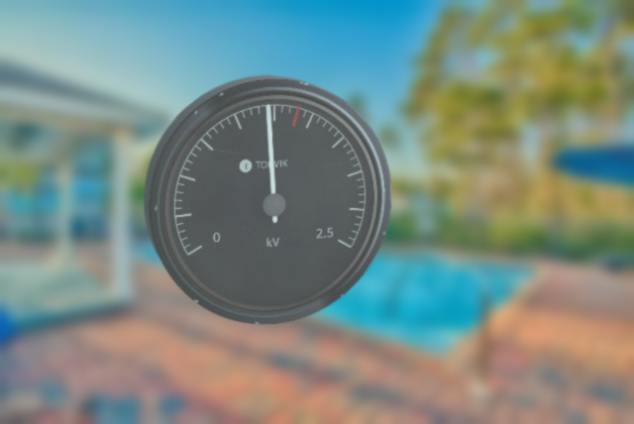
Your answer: **1.2** kV
